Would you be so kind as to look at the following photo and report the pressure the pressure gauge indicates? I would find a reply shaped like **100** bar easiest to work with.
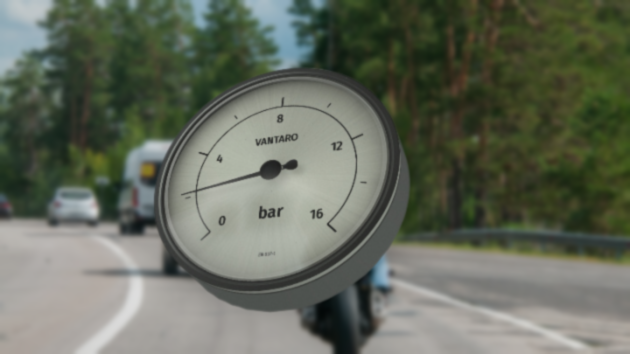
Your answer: **2** bar
